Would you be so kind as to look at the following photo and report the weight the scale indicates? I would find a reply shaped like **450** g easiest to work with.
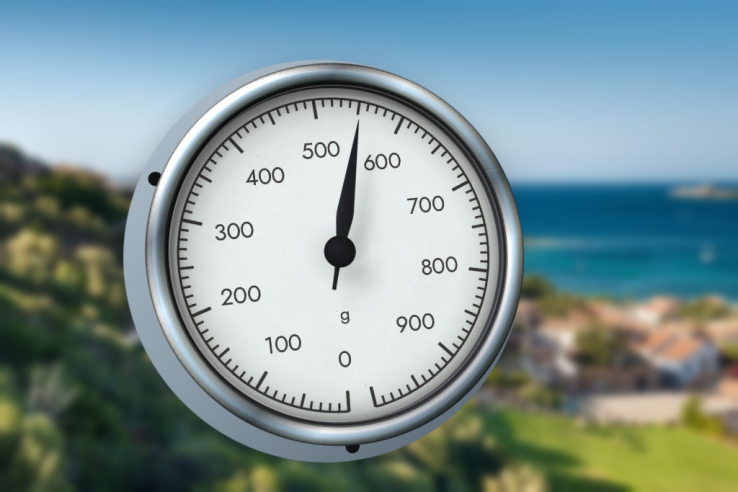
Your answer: **550** g
